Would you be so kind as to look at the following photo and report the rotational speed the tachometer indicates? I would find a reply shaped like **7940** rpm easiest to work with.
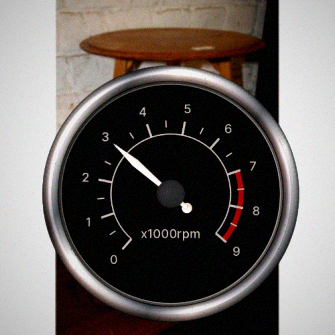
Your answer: **3000** rpm
